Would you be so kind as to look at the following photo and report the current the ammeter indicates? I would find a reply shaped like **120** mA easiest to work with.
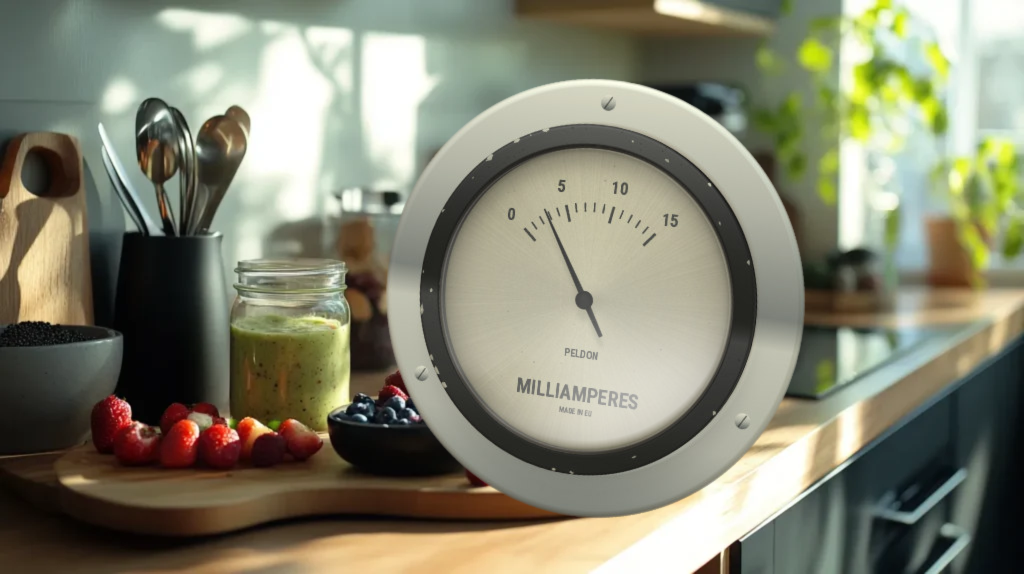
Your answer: **3** mA
